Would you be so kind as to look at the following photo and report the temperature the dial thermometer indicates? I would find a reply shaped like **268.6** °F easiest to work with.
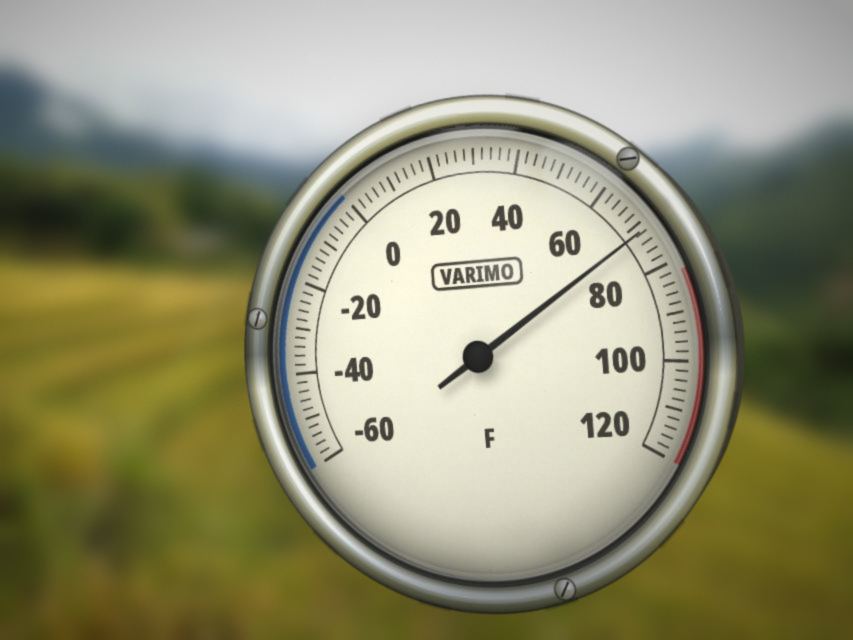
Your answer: **72** °F
